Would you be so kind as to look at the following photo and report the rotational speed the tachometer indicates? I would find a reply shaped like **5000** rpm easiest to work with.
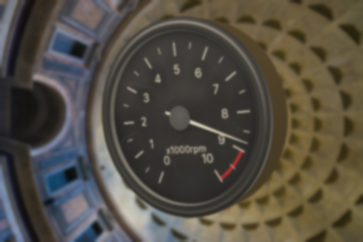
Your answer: **8750** rpm
